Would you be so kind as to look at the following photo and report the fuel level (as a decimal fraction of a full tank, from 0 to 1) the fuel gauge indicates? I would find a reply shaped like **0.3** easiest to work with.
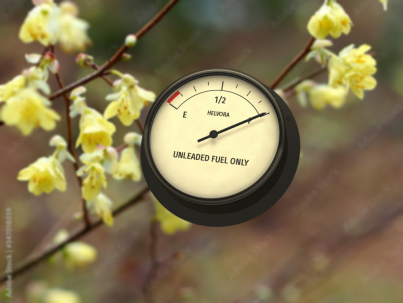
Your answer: **1**
